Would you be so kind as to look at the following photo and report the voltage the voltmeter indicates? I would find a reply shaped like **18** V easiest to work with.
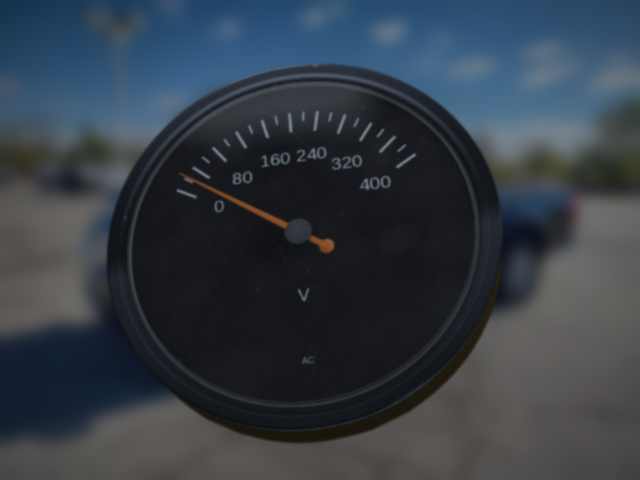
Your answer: **20** V
